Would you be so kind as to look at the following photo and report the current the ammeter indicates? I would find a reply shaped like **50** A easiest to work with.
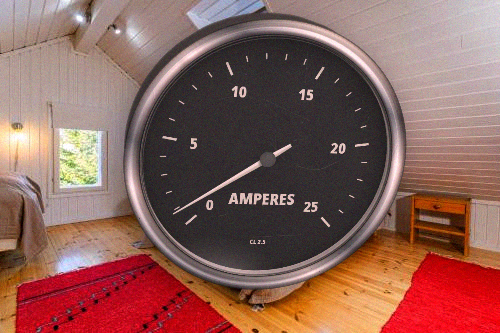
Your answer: **1** A
